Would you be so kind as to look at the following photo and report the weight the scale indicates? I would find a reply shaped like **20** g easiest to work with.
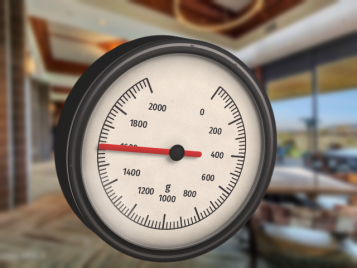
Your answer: **1600** g
